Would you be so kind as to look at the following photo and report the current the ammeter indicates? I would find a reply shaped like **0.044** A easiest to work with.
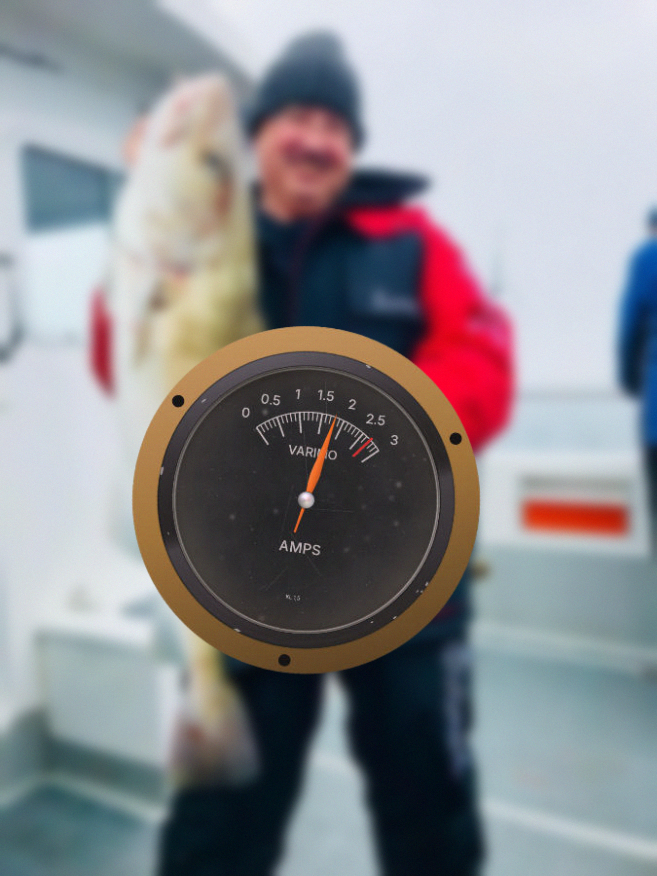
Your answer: **1.8** A
